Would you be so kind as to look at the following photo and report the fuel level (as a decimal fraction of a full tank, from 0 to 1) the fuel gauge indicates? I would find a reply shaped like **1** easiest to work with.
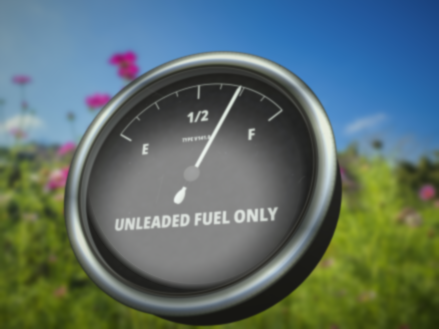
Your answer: **0.75**
